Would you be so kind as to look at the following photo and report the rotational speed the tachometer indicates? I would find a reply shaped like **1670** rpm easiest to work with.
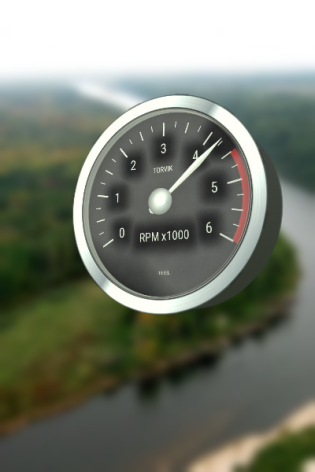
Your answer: **4250** rpm
